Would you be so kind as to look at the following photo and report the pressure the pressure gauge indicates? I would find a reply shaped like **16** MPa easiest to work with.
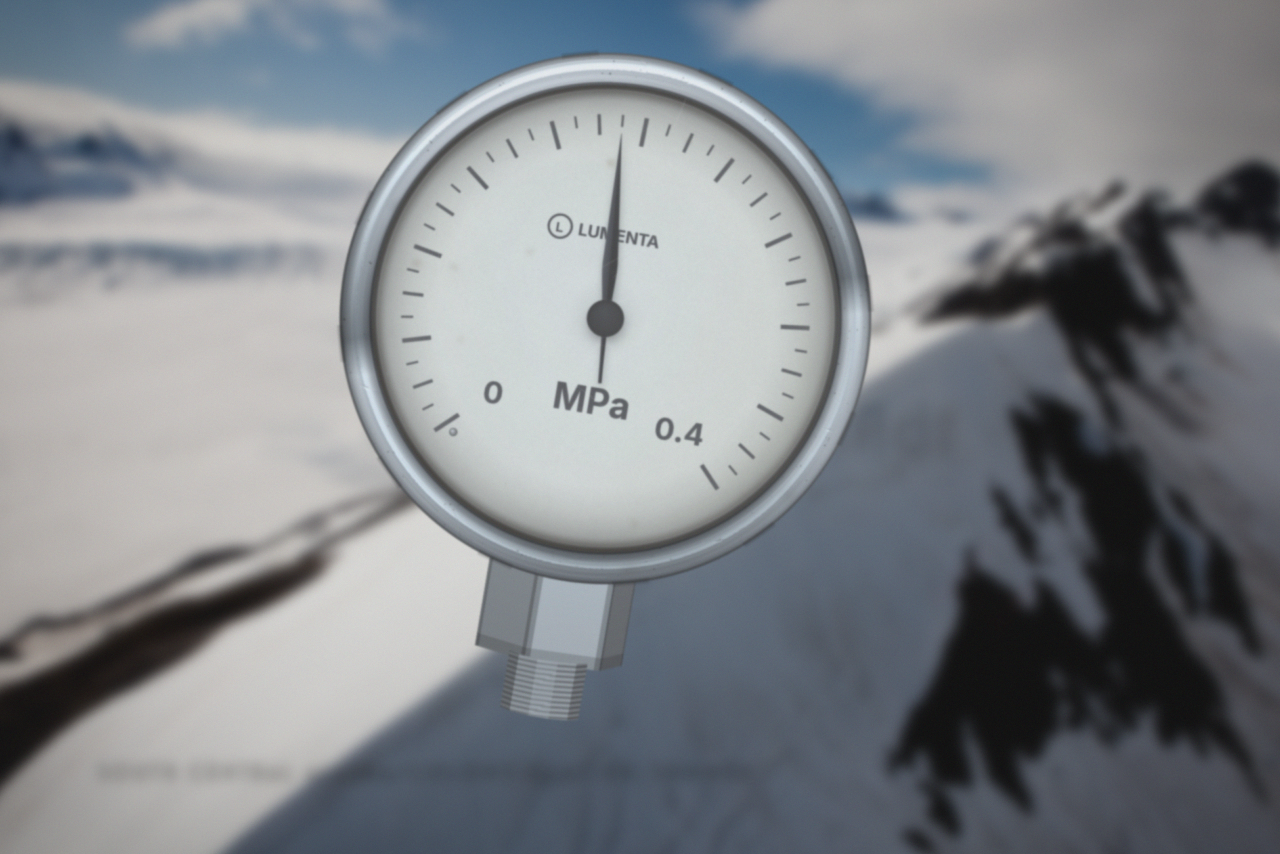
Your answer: **0.19** MPa
